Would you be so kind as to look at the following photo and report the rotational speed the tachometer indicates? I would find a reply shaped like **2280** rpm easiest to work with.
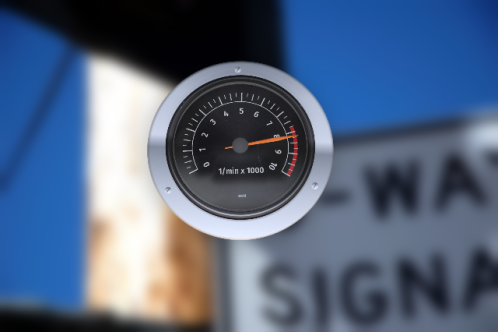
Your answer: **8250** rpm
